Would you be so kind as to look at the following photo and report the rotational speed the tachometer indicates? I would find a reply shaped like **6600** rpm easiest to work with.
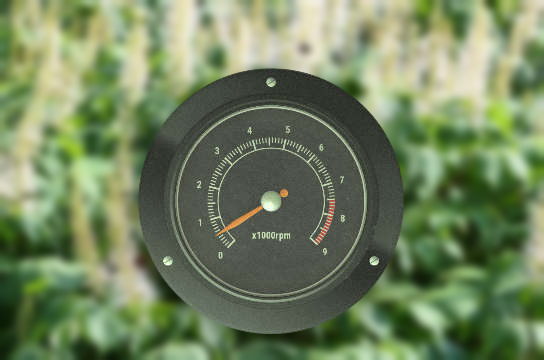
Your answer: **500** rpm
